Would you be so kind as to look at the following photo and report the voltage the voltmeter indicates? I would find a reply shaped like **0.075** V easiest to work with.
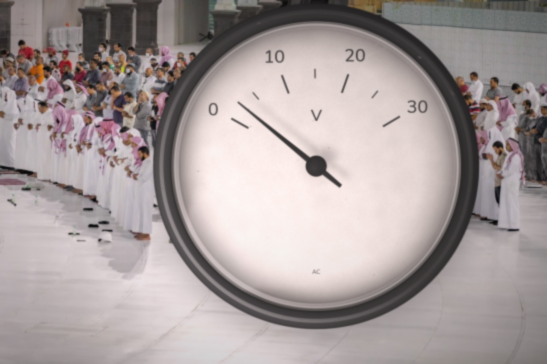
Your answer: **2.5** V
